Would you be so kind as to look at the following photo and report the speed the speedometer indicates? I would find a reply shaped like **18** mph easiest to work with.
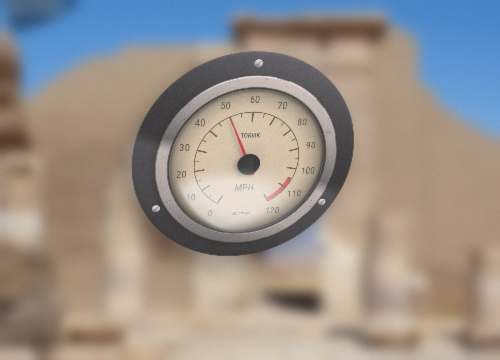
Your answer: **50** mph
